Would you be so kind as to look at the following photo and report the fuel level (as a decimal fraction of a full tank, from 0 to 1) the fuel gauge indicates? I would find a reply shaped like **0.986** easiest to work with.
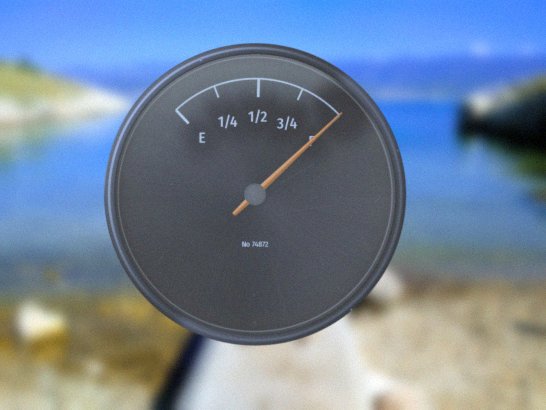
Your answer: **1**
